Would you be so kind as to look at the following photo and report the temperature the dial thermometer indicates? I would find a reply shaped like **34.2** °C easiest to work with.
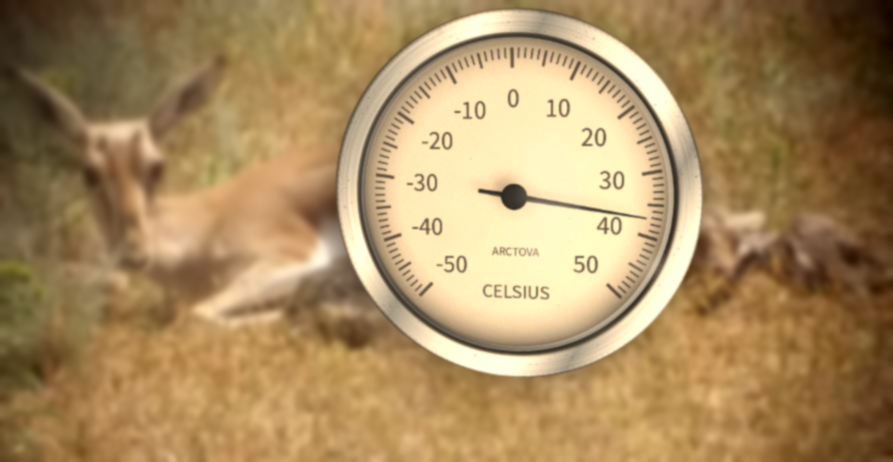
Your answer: **37** °C
